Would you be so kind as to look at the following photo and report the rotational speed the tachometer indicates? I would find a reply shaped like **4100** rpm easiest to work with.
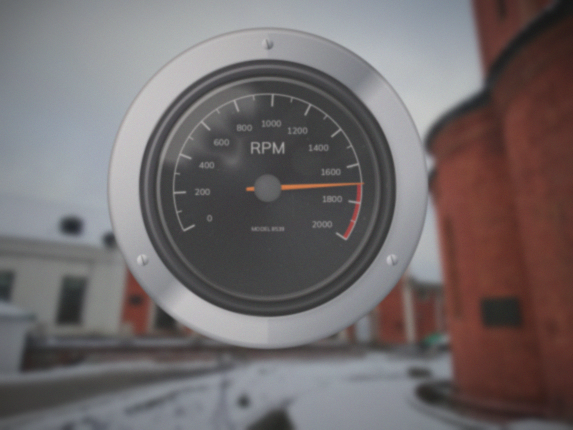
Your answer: **1700** rpm
